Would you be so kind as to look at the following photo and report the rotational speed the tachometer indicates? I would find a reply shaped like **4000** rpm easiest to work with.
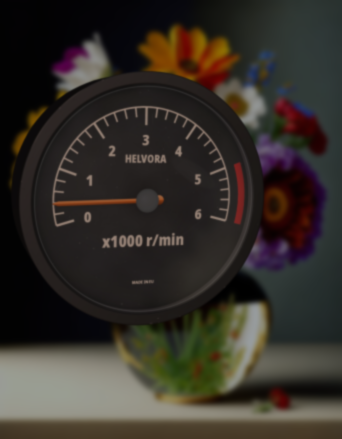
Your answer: **400** rpm
